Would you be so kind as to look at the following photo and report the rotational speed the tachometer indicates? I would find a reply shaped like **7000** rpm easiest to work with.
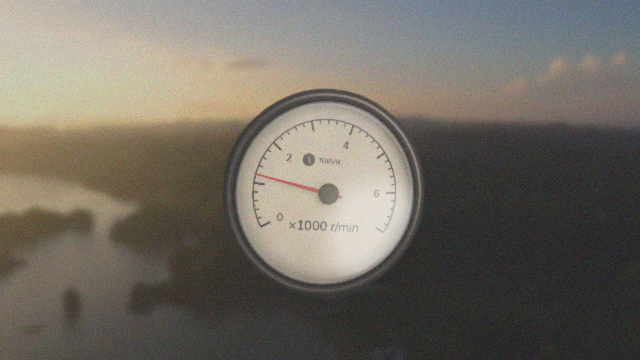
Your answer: **1200** rpm
